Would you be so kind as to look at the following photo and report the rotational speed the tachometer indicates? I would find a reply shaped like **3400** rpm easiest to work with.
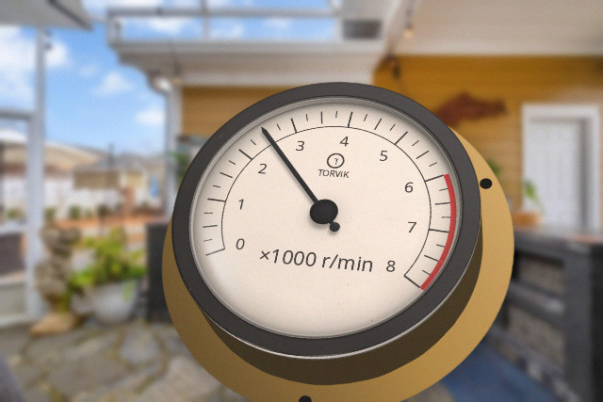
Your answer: **2500** rpm
